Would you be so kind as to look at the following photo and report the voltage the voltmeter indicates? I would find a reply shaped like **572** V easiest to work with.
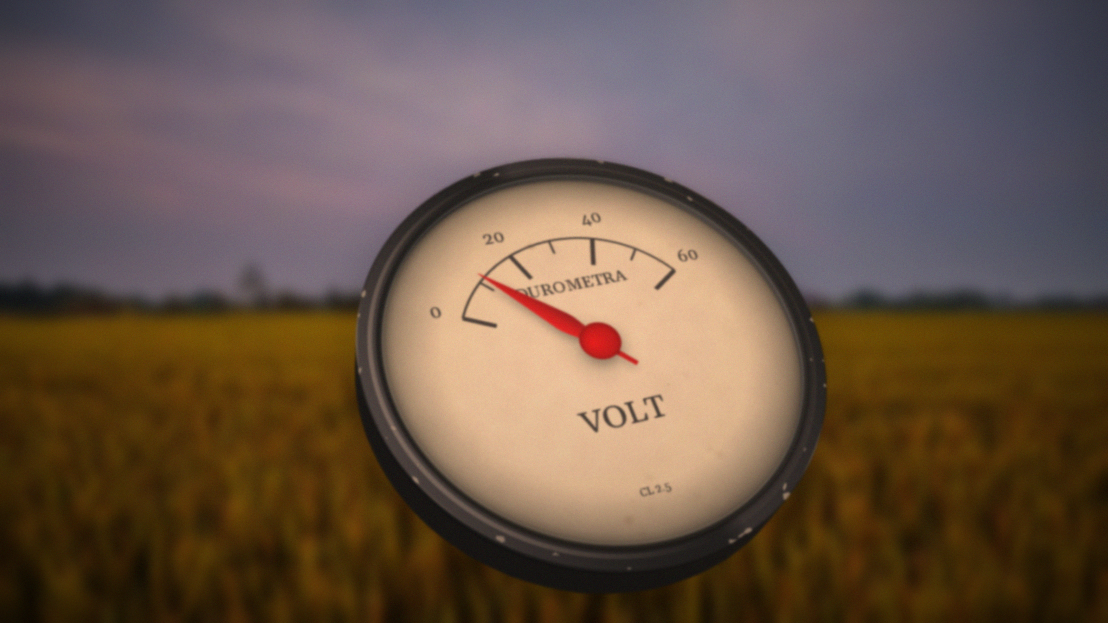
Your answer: **10** V
